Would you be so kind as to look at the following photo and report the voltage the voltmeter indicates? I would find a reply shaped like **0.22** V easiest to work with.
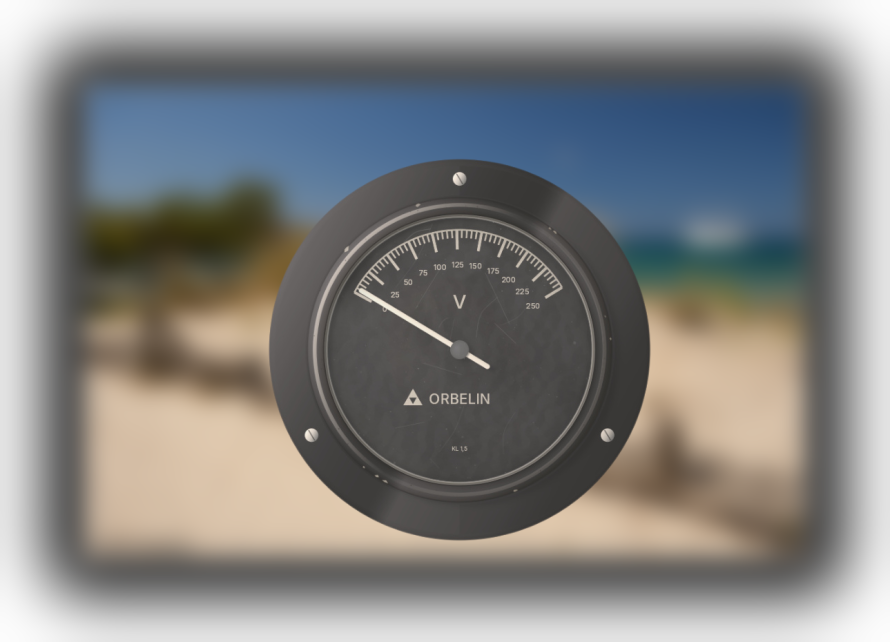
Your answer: **5** V
